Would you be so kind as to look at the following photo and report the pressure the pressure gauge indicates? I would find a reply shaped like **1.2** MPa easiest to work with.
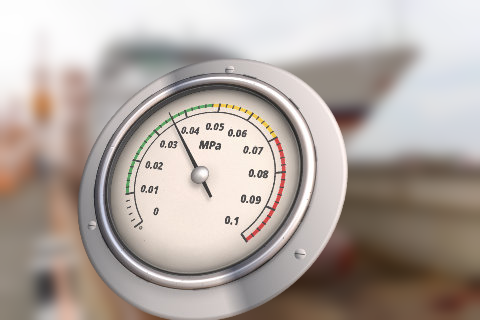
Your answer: **0.036** MPa
